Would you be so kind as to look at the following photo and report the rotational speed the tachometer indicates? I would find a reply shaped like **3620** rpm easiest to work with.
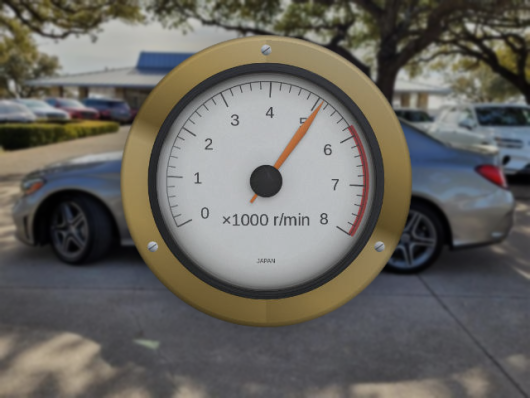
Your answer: **5100** rpm
